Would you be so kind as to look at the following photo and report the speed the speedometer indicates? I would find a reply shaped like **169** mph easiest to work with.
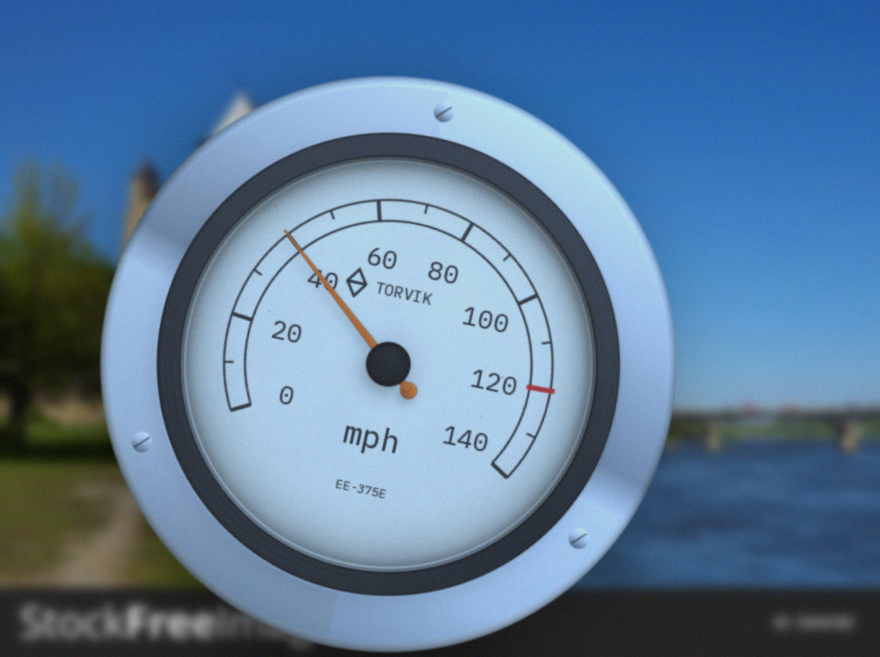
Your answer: **40** mph
